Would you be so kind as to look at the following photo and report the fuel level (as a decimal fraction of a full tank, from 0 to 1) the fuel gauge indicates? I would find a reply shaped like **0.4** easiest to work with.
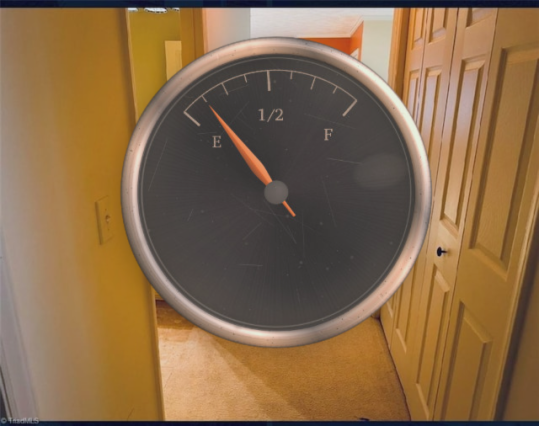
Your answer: **0.125**
